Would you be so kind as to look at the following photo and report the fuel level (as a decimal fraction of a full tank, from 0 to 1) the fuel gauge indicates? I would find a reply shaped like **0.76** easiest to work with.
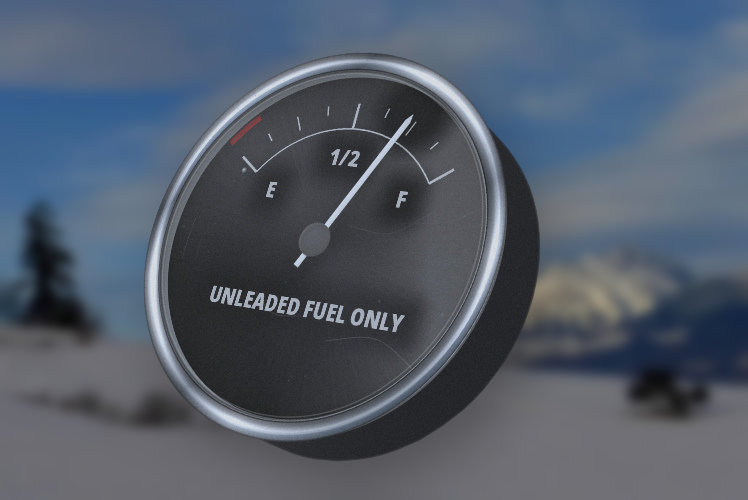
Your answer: **0.75**
